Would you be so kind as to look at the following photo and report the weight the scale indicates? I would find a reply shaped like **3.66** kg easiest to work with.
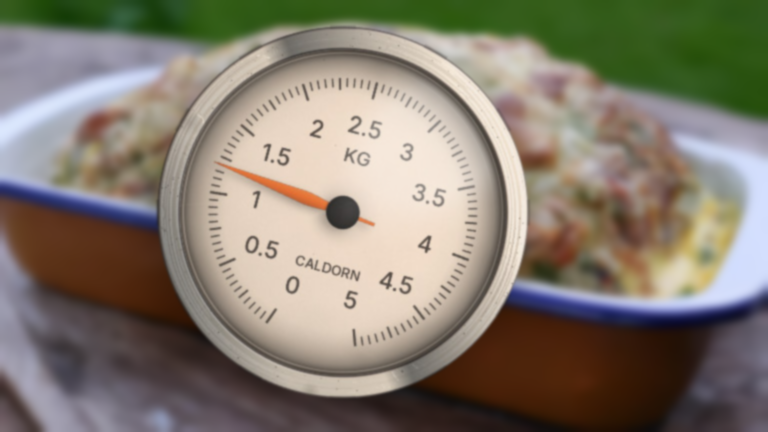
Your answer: **1.2** kg
